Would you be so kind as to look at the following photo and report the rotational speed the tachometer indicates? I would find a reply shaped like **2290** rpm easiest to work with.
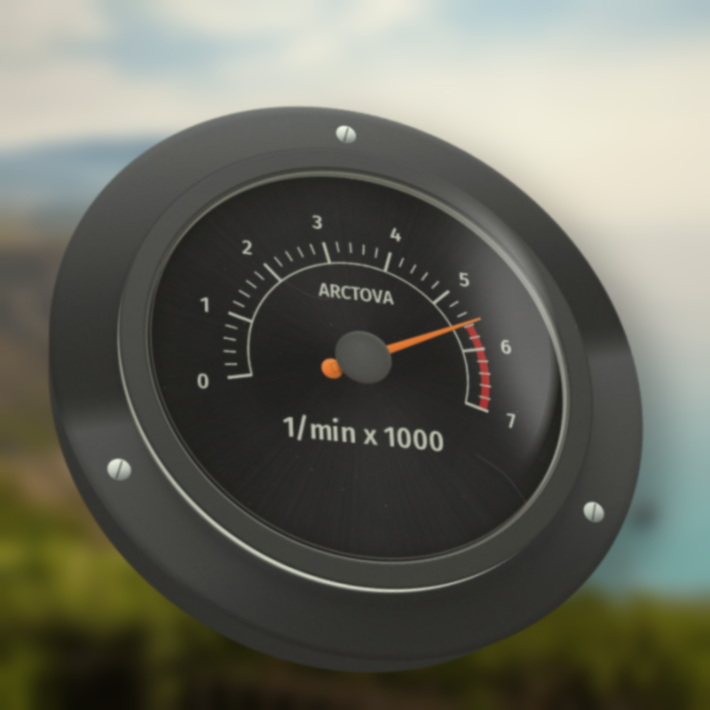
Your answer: **5600** rpm
